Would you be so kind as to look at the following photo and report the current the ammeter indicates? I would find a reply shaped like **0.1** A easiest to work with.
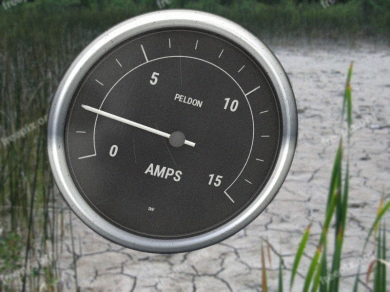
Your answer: **2** A
